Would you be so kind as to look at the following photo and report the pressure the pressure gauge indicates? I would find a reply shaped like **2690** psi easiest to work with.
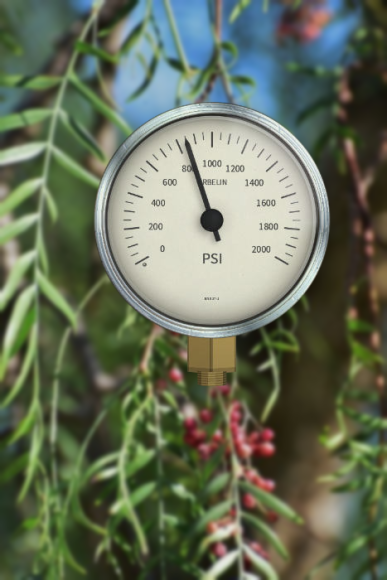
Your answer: **850** psi
